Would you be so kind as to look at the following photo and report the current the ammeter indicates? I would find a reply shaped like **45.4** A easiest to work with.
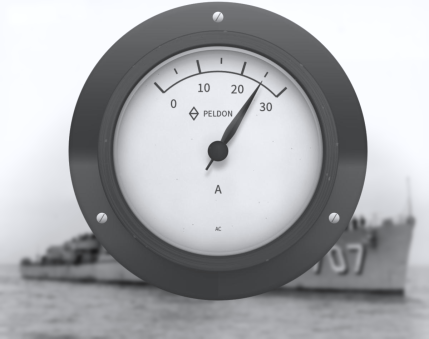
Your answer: **25** A
